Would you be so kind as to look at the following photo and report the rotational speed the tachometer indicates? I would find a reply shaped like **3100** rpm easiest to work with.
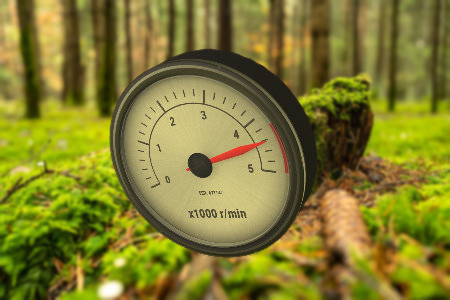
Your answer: **4400** rpm
